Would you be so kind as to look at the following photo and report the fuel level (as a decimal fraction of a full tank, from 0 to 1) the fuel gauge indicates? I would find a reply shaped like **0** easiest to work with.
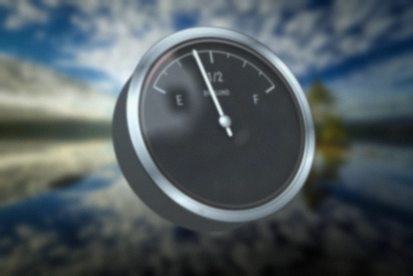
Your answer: **0.375**
